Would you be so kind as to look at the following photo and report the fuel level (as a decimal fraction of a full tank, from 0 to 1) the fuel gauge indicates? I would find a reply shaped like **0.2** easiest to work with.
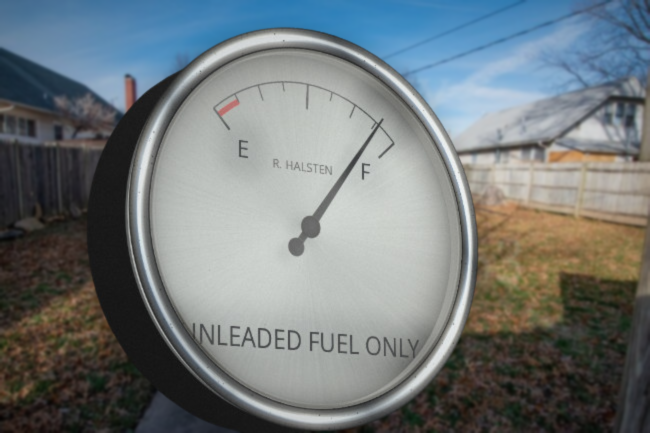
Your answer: **0.875**
